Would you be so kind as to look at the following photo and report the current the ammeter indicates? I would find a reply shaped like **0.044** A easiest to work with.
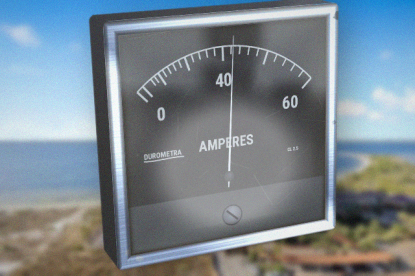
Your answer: **42** A
